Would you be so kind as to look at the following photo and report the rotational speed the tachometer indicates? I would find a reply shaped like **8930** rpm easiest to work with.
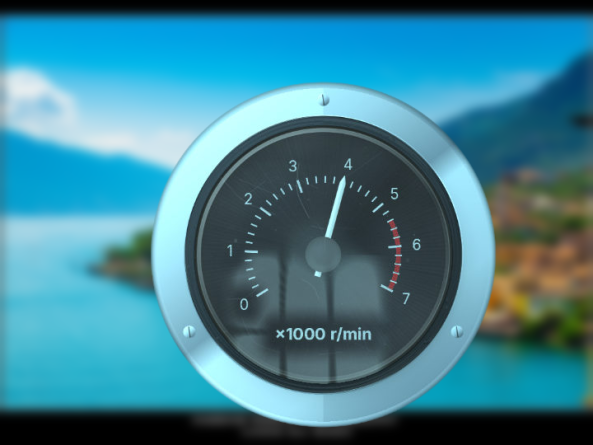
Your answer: **4000** rpm
